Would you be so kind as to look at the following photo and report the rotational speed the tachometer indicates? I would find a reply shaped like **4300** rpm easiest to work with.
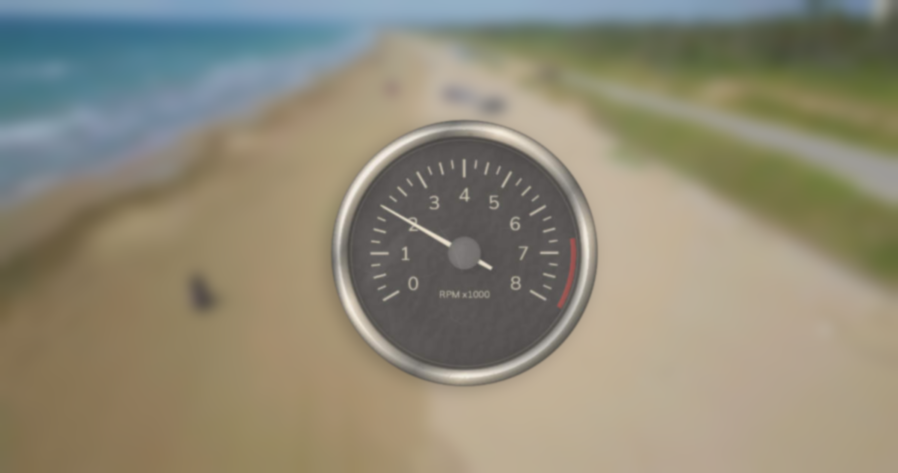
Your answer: **2000** rpm
